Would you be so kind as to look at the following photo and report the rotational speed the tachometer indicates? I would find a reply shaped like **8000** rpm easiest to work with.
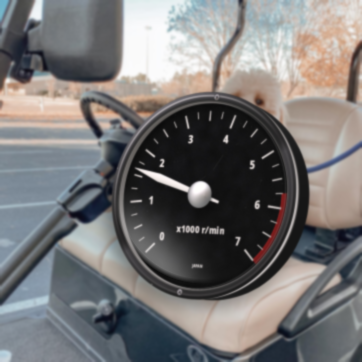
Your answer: **1625** rpm
